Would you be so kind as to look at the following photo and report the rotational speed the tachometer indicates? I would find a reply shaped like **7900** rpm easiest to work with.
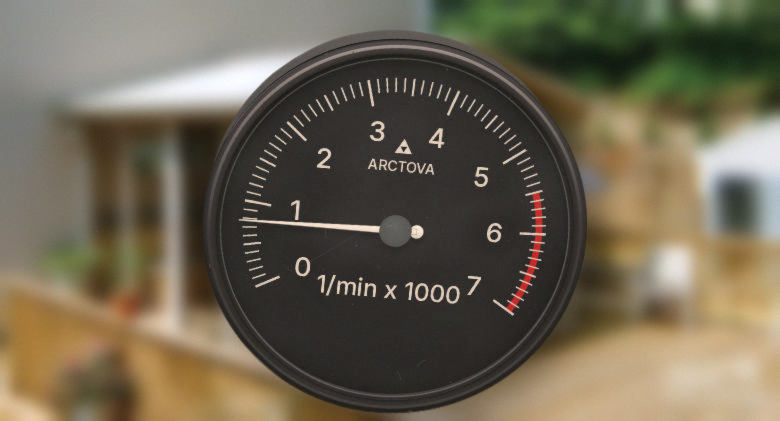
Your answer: **800** rpm
